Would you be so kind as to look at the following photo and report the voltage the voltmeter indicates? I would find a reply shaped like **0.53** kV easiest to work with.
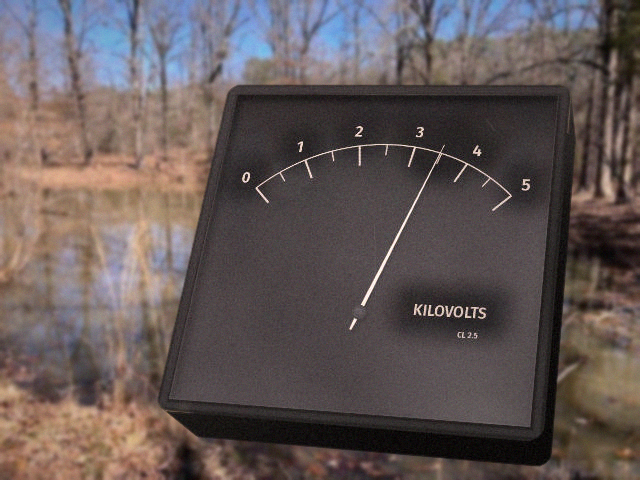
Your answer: **3.5** kV
